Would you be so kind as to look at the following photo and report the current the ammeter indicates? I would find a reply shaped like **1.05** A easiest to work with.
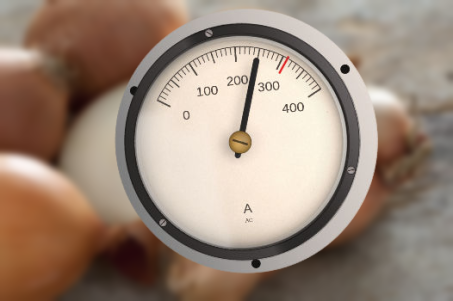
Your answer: **250** A
